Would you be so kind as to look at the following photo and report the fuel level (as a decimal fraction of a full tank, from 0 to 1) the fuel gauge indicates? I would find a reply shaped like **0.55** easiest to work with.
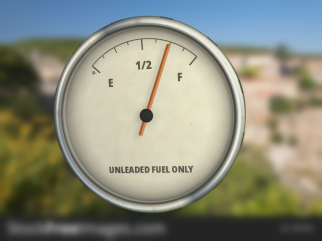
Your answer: **0.75**
